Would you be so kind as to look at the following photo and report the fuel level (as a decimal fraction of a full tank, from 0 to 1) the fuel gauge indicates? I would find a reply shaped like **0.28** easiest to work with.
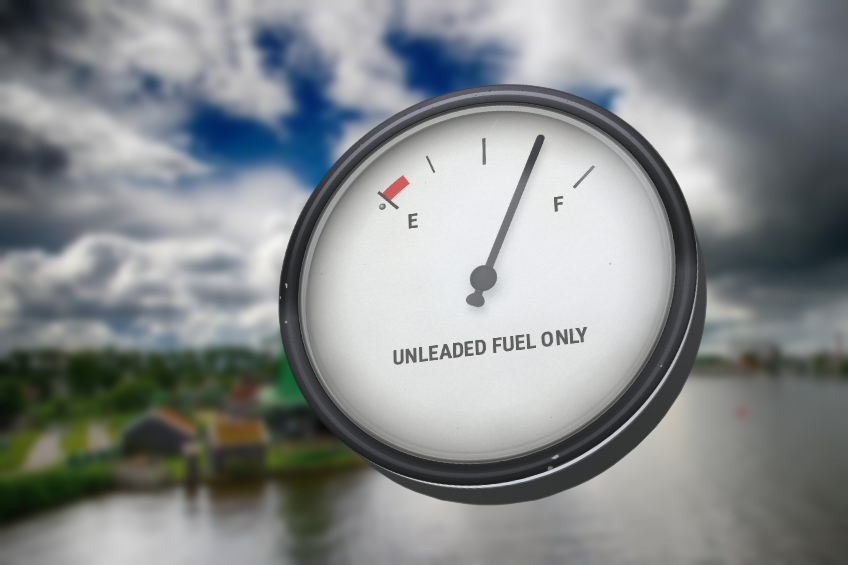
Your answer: **0.75**
